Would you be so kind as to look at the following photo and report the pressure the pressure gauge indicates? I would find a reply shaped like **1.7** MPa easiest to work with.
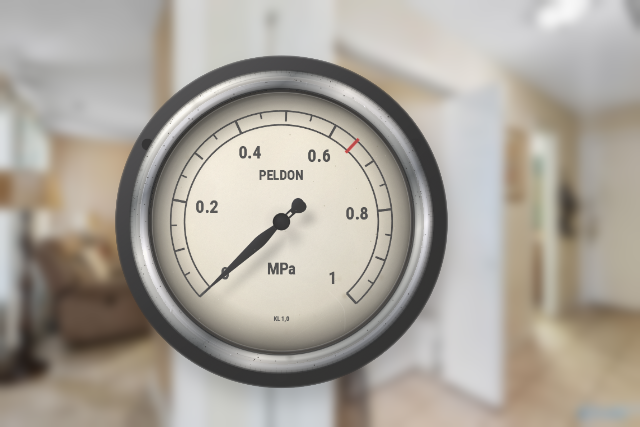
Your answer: **0** MPa
